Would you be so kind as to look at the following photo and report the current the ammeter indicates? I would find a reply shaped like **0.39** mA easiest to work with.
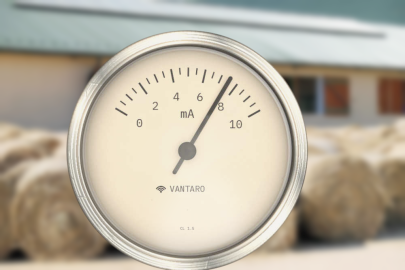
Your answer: **7.5** mA
